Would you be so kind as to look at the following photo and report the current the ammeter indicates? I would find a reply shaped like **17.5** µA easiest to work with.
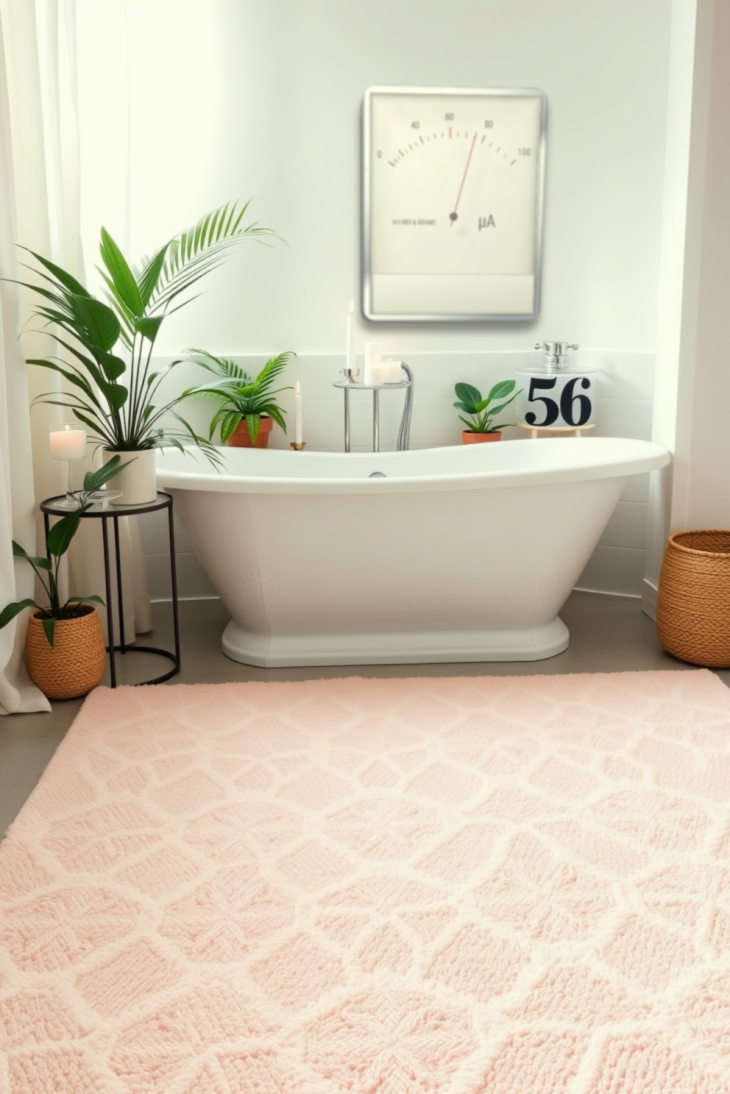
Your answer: **75** µA
